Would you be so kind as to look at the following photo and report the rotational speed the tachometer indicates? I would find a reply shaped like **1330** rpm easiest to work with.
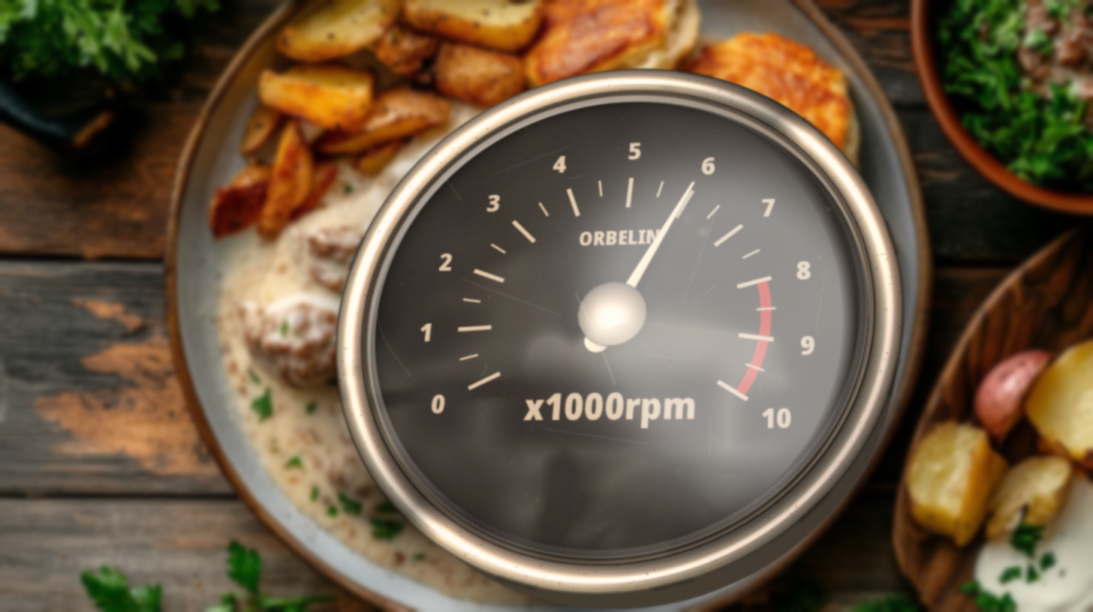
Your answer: **6000** rpm
